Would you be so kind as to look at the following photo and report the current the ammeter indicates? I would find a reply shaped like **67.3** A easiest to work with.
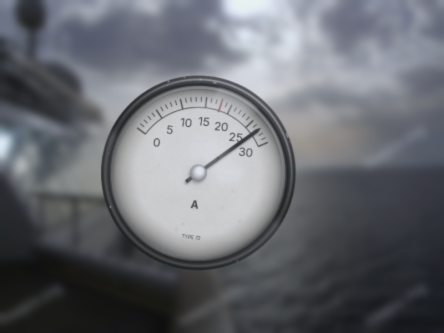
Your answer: **27** A
